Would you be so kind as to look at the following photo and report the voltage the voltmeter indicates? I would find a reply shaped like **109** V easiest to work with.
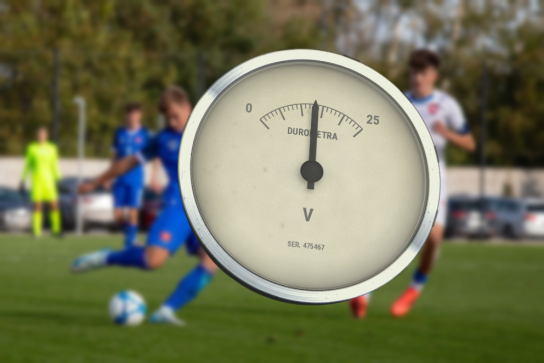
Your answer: **13** V
